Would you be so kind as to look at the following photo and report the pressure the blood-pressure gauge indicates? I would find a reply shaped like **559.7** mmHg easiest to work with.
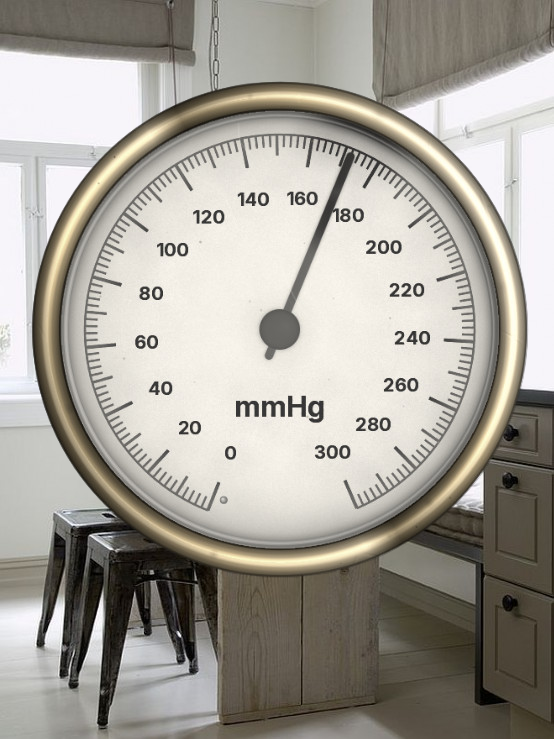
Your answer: **172** mmHg
